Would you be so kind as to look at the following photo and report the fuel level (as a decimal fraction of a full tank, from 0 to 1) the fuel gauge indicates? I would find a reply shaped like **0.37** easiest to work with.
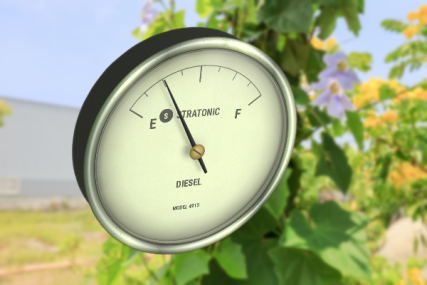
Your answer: **0.25**
